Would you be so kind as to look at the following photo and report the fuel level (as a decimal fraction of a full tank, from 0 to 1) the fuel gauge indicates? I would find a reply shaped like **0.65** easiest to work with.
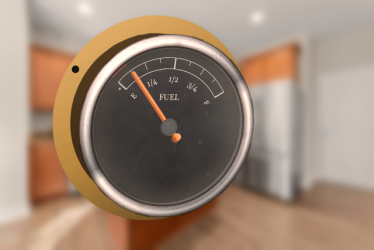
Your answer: **0.125**
